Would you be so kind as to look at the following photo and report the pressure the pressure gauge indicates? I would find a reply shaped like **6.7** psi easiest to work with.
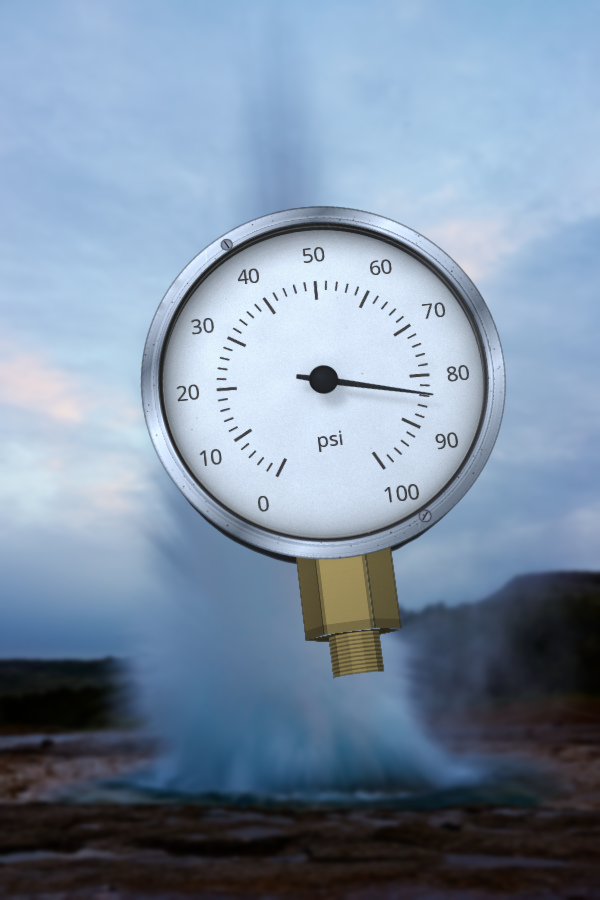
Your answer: **84** psi
